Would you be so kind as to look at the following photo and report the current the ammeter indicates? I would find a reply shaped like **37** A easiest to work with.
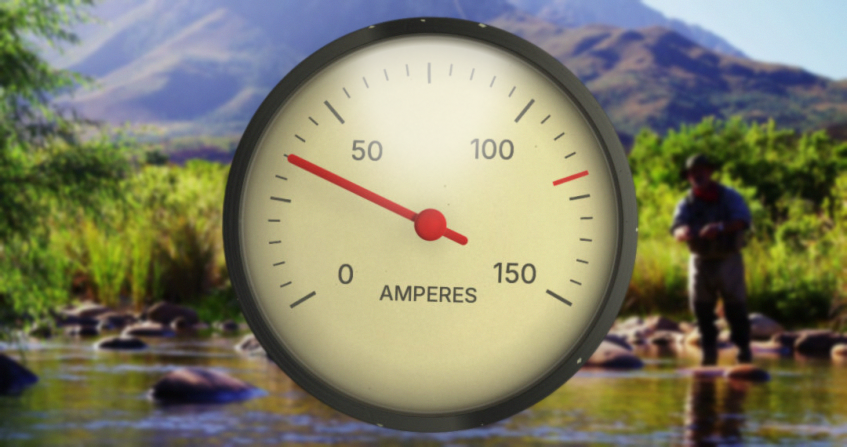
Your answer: **35** A
